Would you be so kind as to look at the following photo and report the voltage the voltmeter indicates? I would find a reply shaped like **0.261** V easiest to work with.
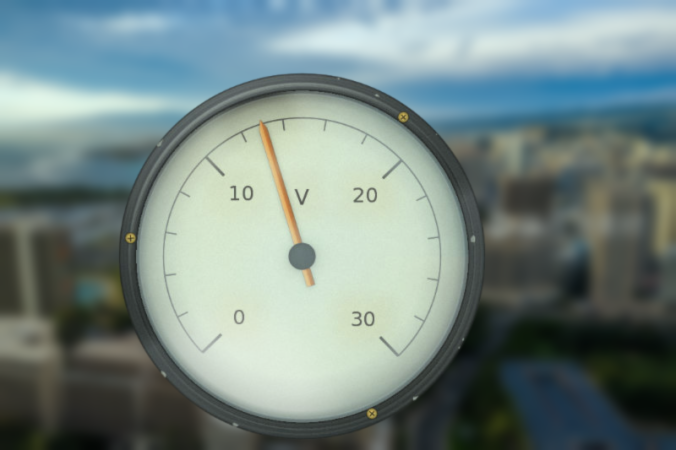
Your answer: **13** V
